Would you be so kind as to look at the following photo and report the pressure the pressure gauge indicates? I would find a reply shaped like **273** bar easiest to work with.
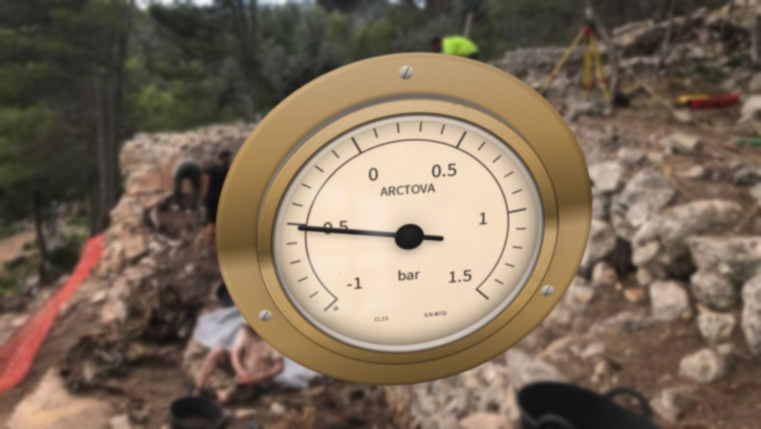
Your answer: **-0.5** bar
